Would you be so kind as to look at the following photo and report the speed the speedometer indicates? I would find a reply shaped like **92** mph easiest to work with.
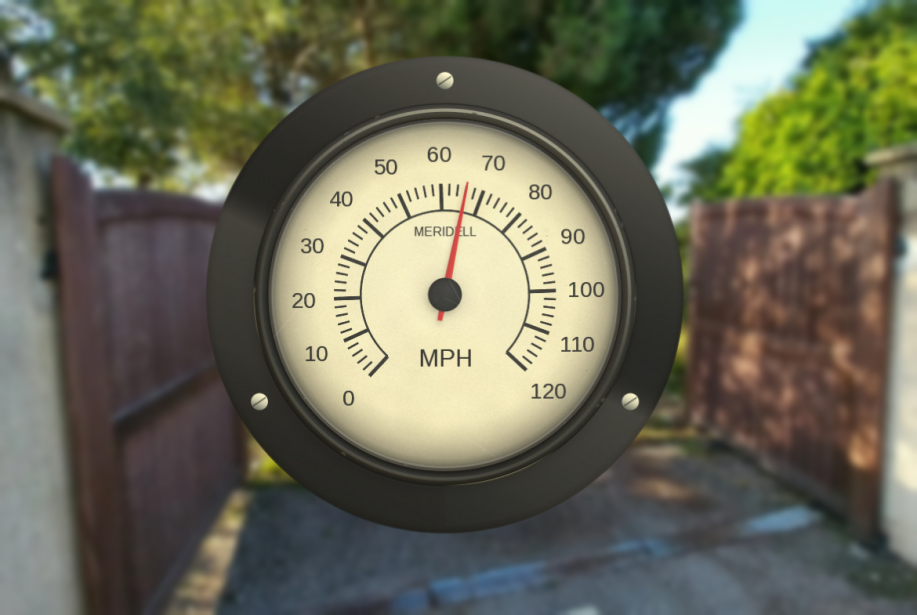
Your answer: **66** mph
